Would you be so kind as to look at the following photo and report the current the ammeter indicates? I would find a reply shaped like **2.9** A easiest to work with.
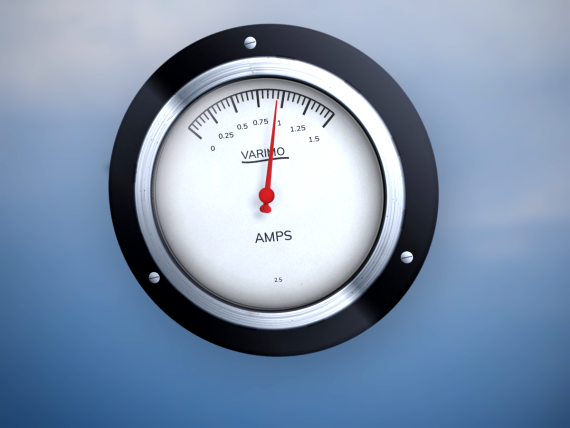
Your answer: **0.95** A
